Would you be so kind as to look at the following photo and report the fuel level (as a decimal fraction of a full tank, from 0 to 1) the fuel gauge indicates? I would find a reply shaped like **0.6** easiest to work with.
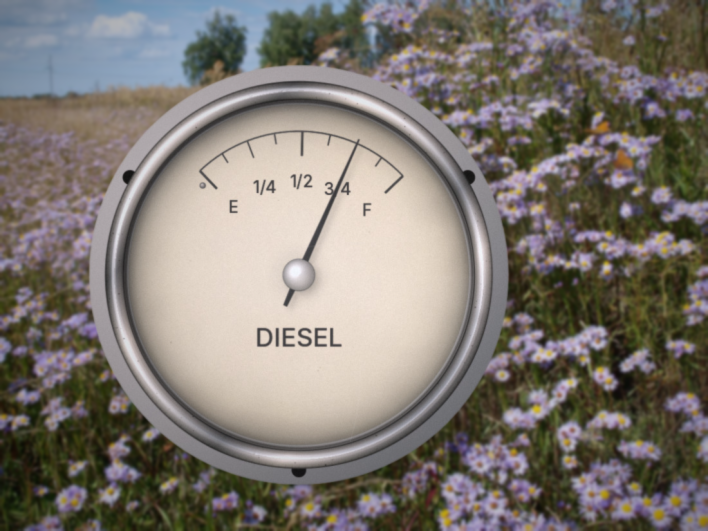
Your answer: **0.75**
